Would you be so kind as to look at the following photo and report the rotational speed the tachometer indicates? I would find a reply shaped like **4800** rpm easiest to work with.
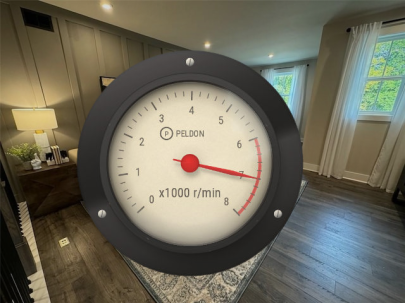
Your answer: **7000** rpm
